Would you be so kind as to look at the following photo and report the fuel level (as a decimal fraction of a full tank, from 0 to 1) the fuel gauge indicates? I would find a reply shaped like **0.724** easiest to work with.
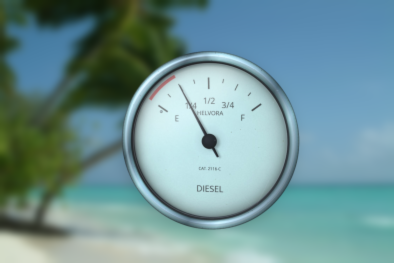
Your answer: **0.25**
